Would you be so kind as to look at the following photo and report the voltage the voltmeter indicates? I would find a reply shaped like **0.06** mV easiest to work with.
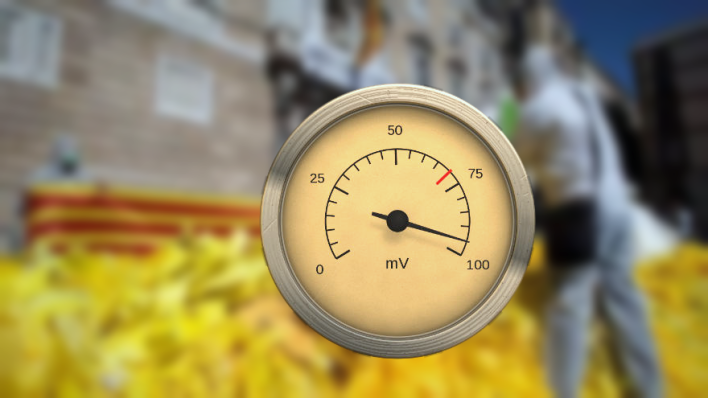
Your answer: **95** mV
